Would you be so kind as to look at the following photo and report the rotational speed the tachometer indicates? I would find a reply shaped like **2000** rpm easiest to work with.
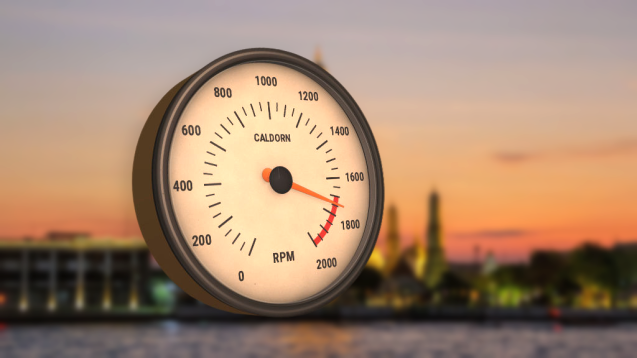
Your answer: **1750** rpm
